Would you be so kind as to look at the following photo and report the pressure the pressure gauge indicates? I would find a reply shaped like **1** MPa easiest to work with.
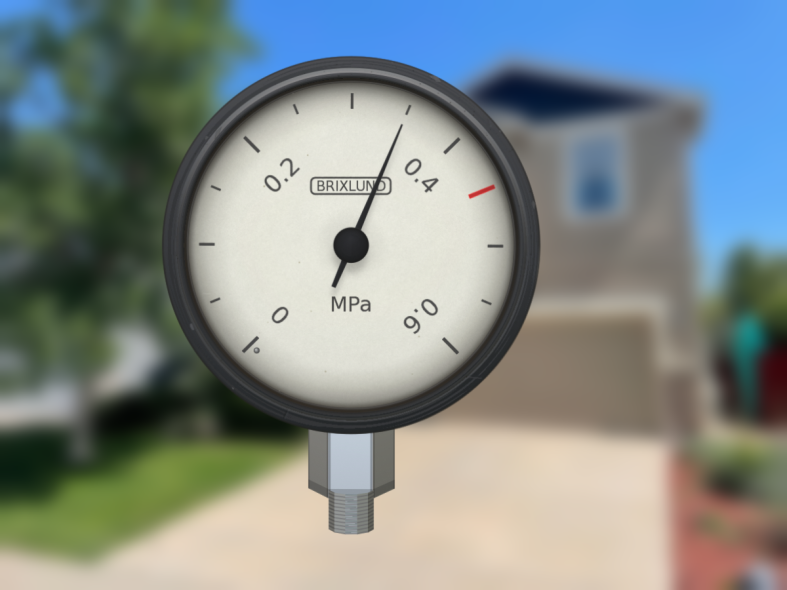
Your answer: **0.35** MPa
